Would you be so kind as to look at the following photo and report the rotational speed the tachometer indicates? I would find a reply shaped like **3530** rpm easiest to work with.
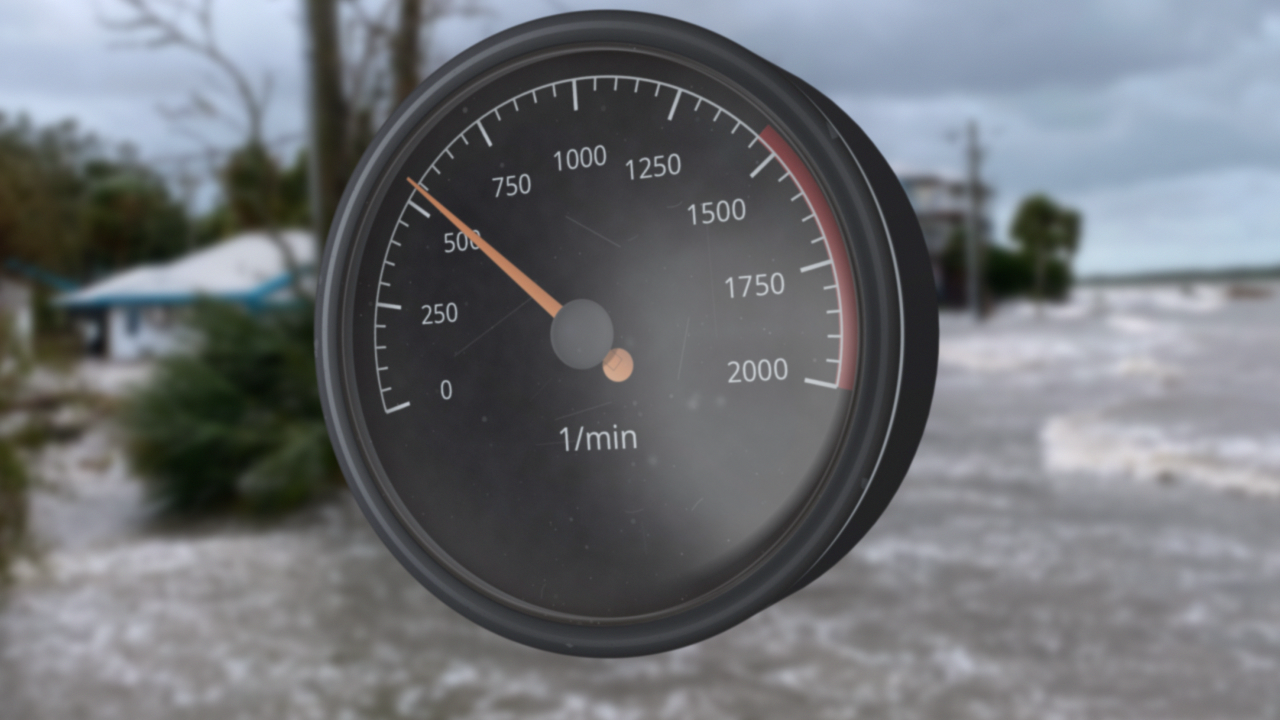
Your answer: **550** rpm
